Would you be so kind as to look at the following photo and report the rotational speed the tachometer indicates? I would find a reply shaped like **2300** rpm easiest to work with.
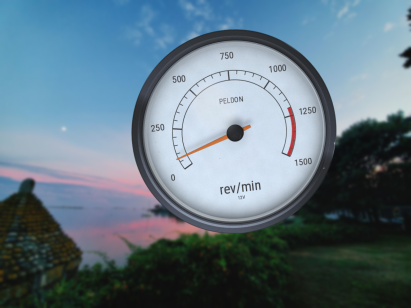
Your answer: **75** rpm
